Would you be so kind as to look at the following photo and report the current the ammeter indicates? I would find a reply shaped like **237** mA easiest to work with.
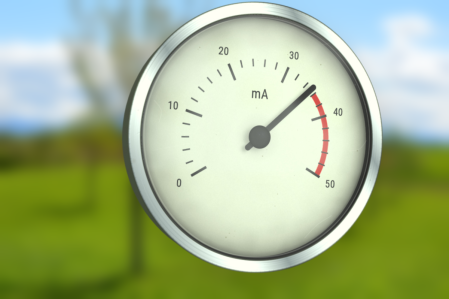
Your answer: **35** mA
